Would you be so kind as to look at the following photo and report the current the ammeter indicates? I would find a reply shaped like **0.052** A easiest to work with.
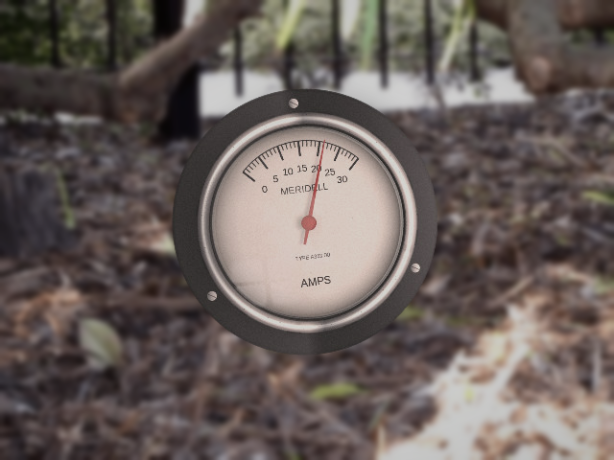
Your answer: **21** A
